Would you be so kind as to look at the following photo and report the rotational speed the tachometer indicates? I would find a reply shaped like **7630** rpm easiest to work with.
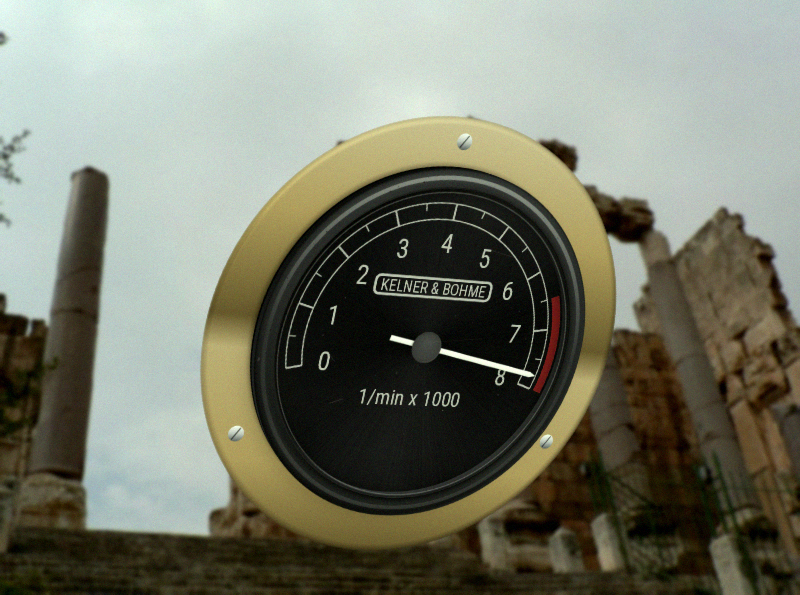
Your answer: **7750** rpm
